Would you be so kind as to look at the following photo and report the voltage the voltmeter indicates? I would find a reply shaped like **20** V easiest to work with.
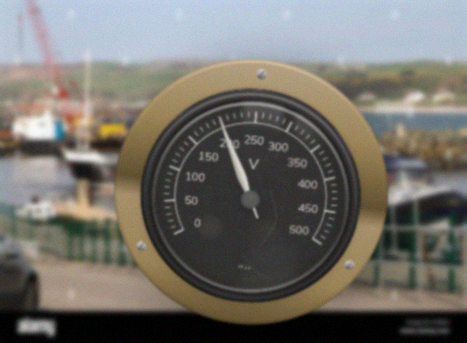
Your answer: **200** V
